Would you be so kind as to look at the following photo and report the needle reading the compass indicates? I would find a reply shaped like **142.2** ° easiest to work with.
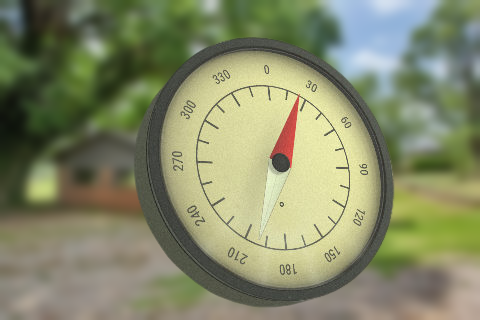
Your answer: **22.5** °
